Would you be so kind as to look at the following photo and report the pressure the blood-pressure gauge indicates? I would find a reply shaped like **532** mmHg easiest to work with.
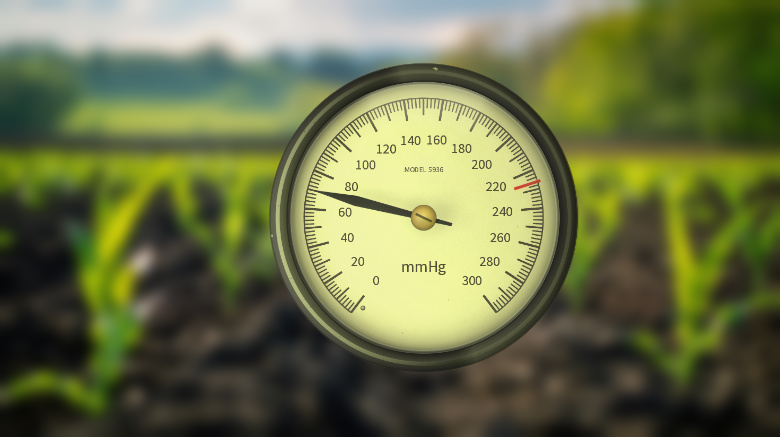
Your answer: **70** mmHg
